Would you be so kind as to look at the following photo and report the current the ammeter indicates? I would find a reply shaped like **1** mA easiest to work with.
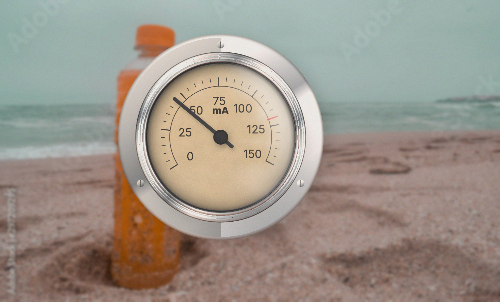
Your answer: **45** mA
